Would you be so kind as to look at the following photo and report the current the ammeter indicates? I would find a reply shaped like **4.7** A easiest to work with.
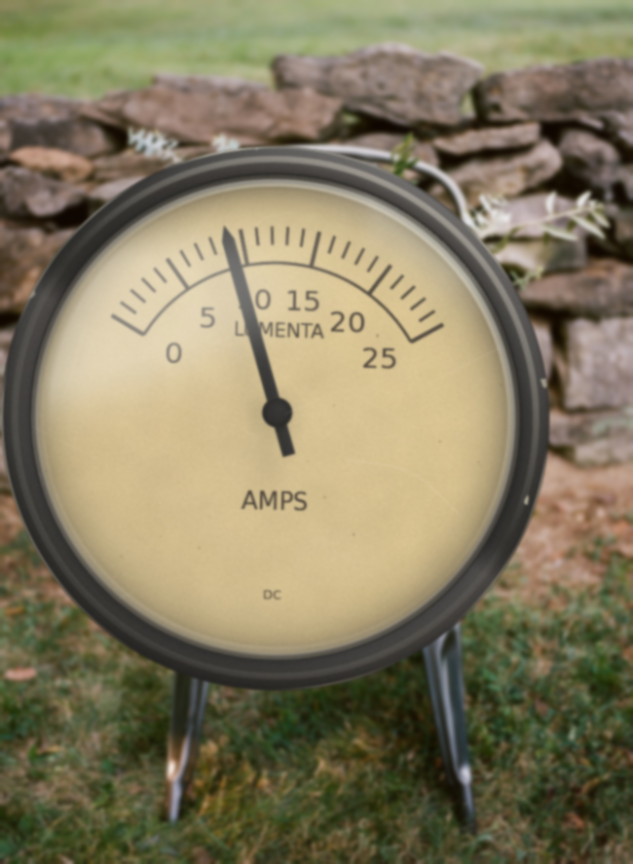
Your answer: **9** A
